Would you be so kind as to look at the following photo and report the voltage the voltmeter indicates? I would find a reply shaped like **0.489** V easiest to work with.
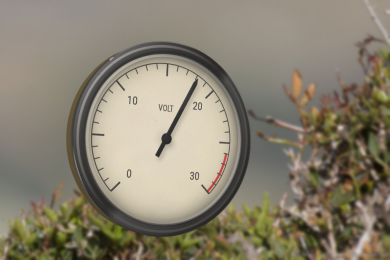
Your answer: **18** V
